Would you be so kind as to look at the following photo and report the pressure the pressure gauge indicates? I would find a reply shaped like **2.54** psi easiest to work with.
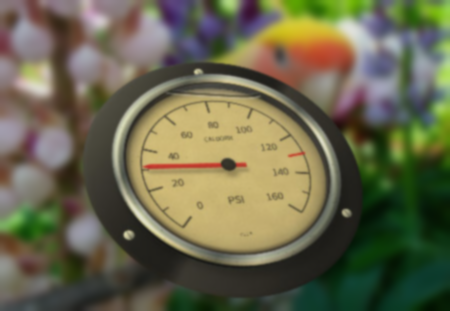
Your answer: **30** psi
